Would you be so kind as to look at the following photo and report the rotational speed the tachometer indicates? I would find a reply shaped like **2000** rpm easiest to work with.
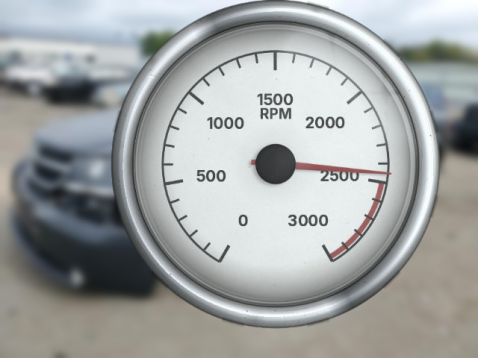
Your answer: **2450** rpm
